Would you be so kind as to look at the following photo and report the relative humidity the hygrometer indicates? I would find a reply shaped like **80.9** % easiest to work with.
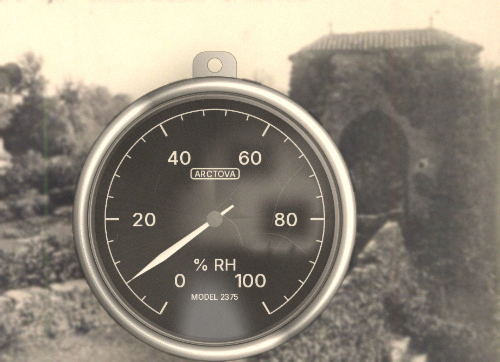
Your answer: **8** %
